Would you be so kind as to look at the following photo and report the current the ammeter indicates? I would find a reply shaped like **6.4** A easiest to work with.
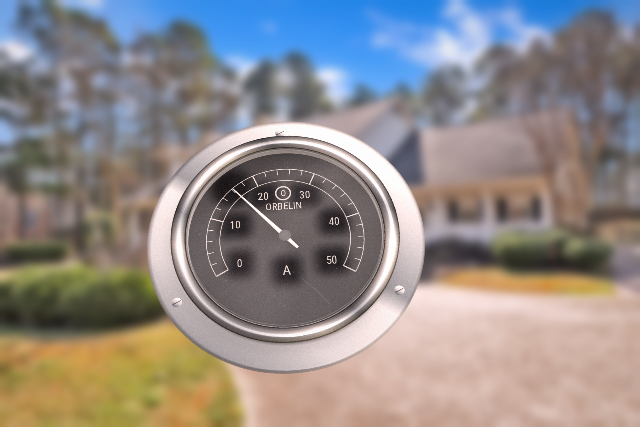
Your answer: **16** A
